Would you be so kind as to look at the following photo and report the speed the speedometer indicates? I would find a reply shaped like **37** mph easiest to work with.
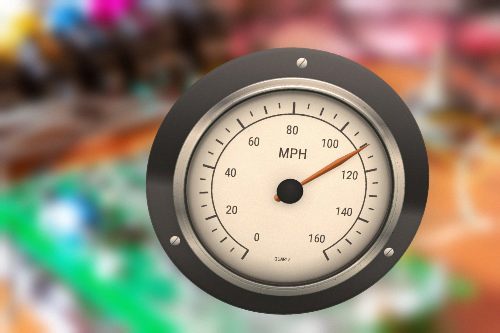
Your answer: **110** mph
